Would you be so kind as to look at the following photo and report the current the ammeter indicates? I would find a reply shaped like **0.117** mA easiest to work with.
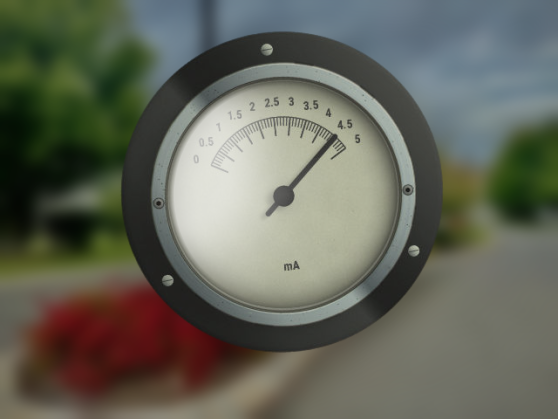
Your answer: **4.5** mA
